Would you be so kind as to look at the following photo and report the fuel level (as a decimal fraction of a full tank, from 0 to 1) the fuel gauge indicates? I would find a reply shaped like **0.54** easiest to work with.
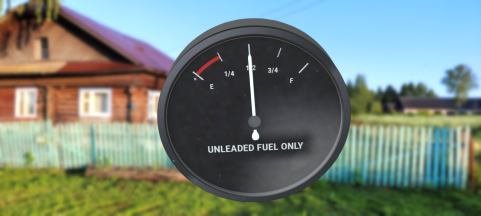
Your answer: **0.5**
